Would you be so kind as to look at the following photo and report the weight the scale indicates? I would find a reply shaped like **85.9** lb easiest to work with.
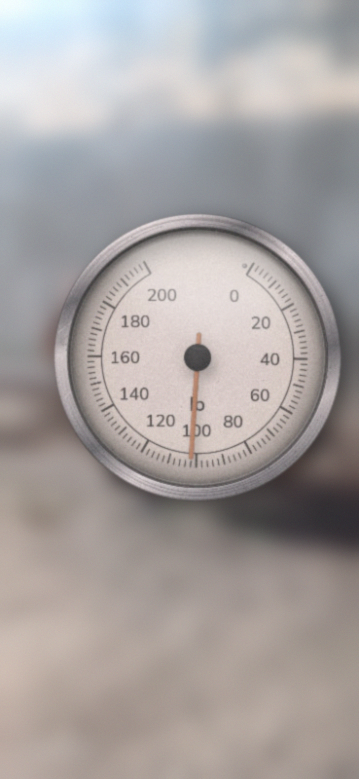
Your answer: **102** lb
